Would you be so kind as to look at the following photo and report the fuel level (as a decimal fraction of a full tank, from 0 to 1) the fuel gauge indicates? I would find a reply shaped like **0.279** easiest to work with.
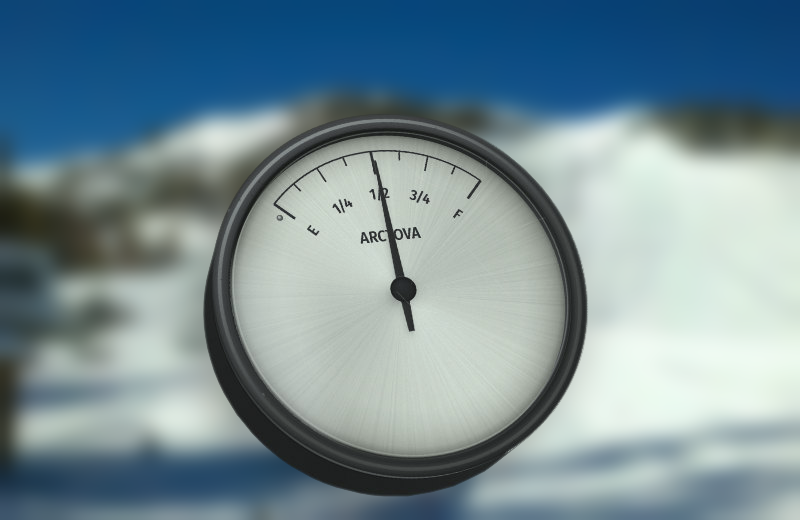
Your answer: **0.5**
